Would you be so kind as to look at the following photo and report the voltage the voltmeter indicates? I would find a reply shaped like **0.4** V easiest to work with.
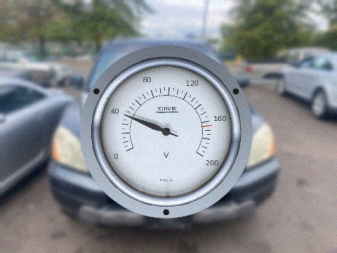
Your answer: **40** V
